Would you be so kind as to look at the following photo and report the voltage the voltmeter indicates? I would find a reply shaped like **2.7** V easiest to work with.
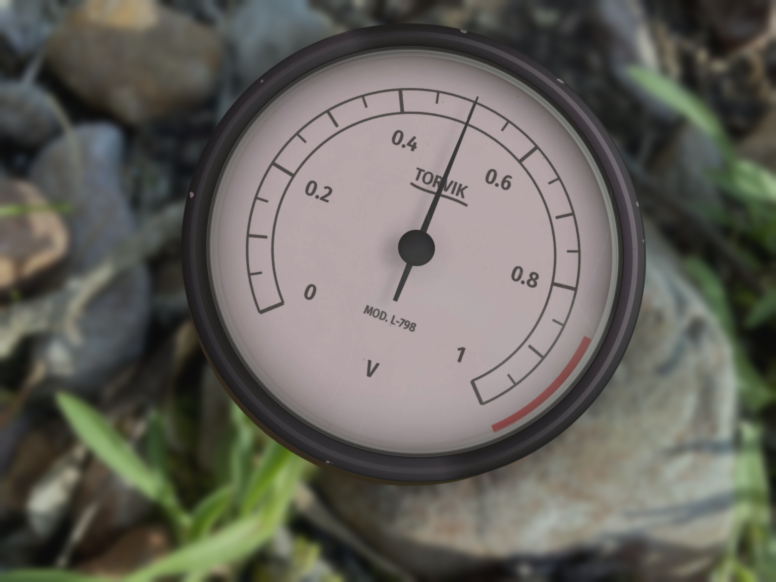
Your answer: **0.5** V
